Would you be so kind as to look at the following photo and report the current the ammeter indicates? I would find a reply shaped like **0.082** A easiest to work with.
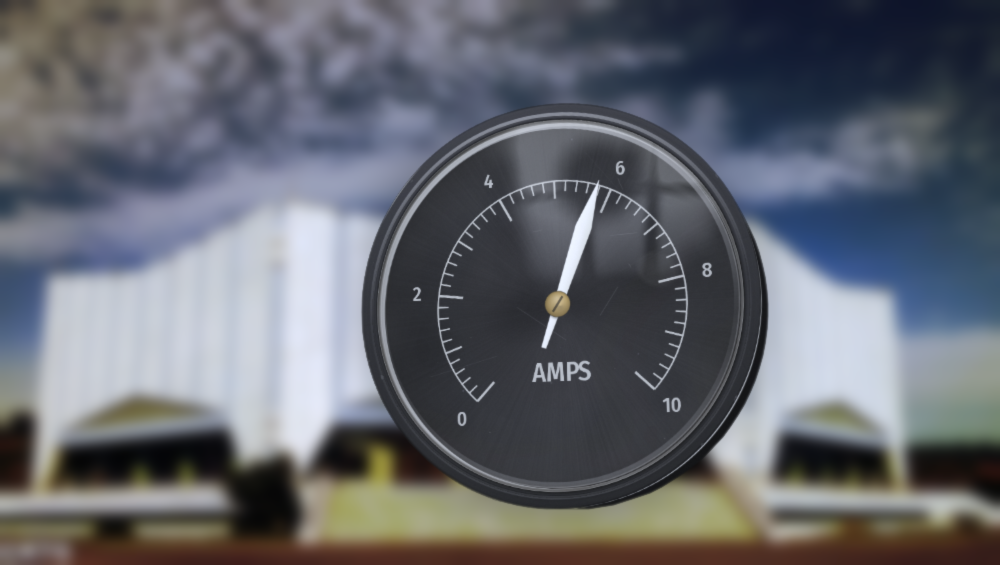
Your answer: **5.8** A
